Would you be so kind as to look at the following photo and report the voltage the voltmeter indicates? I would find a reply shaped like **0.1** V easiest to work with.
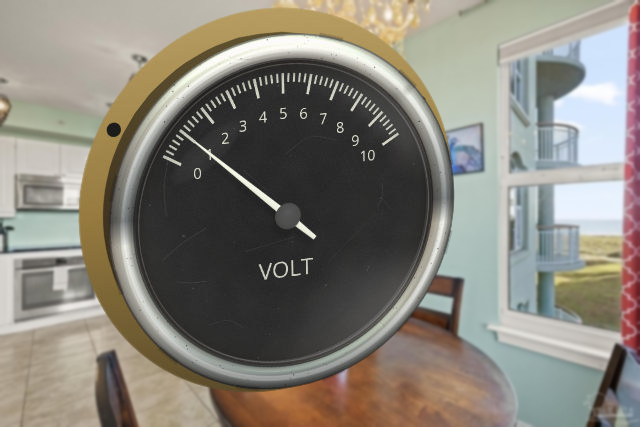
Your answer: **1** V
